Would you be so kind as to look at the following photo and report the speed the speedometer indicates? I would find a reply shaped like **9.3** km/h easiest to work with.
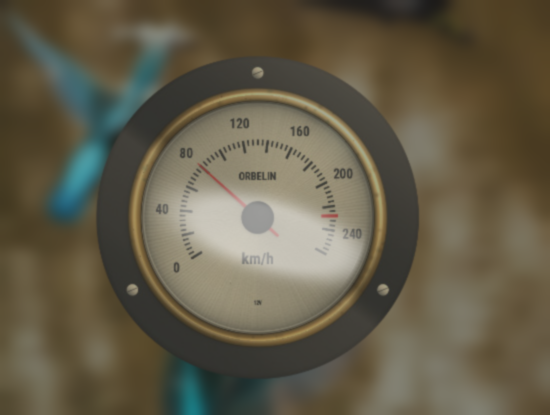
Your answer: **80** km/h
